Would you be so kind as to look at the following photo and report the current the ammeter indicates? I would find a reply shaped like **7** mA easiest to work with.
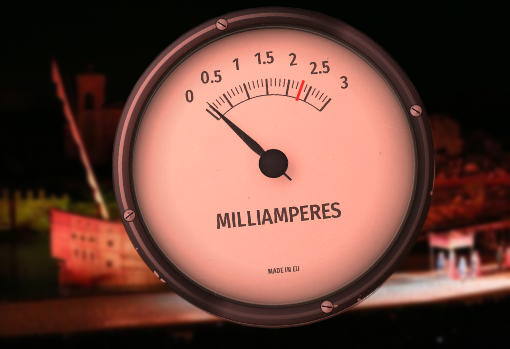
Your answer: **0.1** mA
